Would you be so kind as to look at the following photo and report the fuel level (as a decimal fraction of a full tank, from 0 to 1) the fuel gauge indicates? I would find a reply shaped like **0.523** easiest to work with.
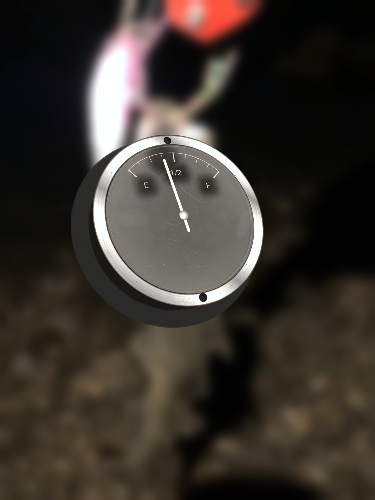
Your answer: **0.375**
